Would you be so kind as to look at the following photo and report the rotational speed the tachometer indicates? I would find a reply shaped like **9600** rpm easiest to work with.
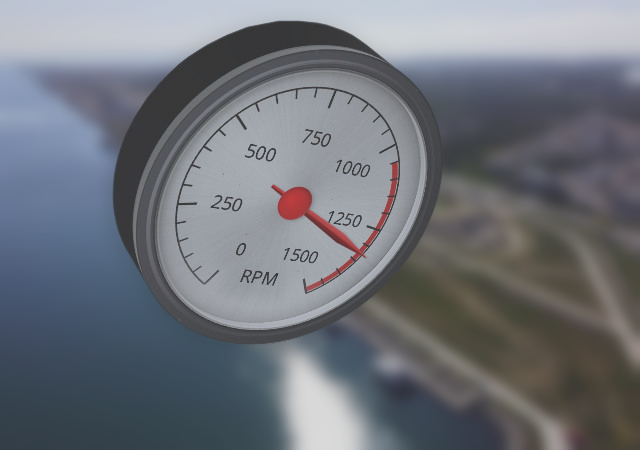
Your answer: **1325** rpm
